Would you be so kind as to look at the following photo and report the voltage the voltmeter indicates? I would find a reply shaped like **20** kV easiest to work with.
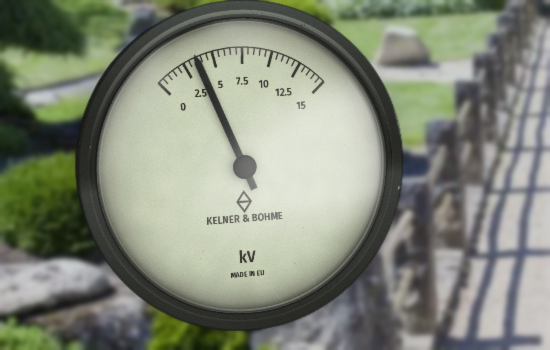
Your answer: **3.5** kV
